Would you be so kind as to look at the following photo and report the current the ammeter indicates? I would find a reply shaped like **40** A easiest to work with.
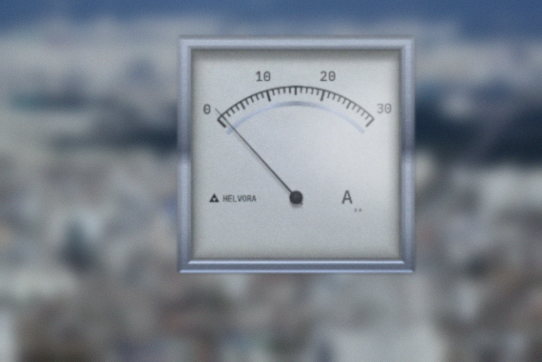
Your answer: **1** A
